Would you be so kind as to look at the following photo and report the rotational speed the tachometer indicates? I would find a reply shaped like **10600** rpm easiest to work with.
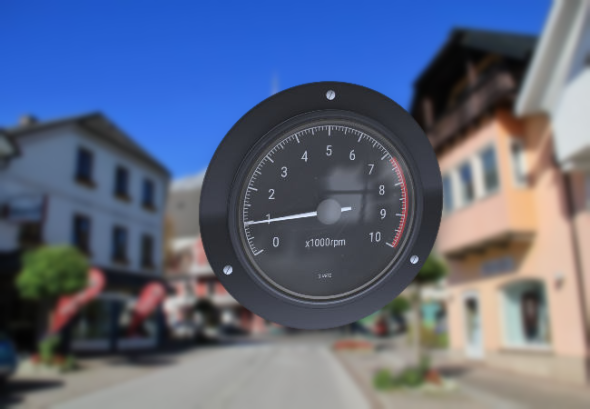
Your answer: **1000** rpm
